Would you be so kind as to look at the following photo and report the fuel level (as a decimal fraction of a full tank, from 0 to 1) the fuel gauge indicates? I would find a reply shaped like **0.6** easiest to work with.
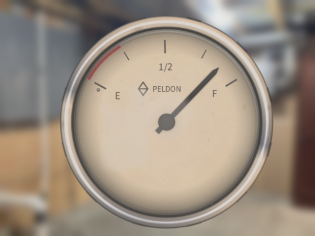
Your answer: **0.875**
